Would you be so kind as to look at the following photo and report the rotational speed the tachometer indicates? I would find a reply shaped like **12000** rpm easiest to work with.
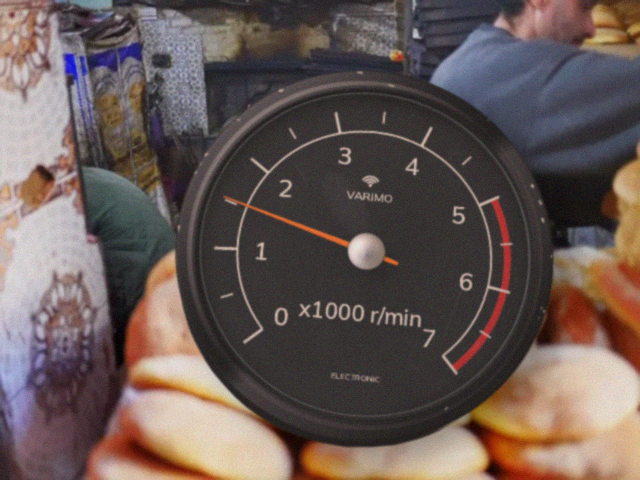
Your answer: **1500** rpm
